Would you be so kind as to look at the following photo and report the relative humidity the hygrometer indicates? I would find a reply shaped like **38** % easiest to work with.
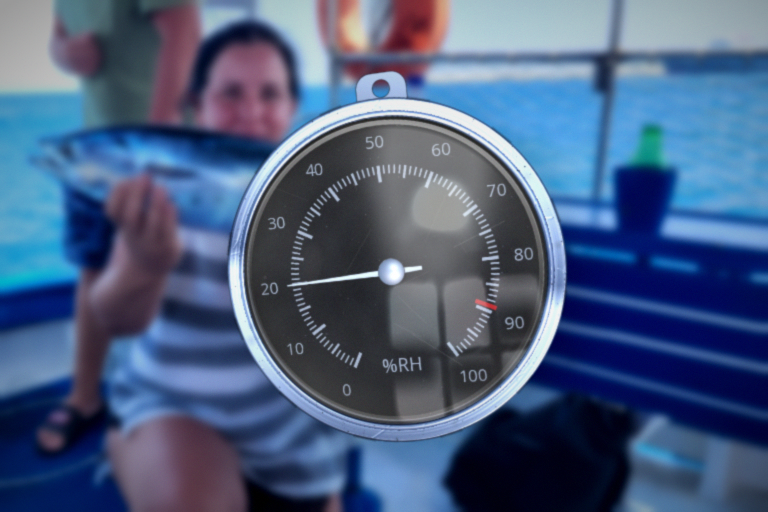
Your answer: **20** %
